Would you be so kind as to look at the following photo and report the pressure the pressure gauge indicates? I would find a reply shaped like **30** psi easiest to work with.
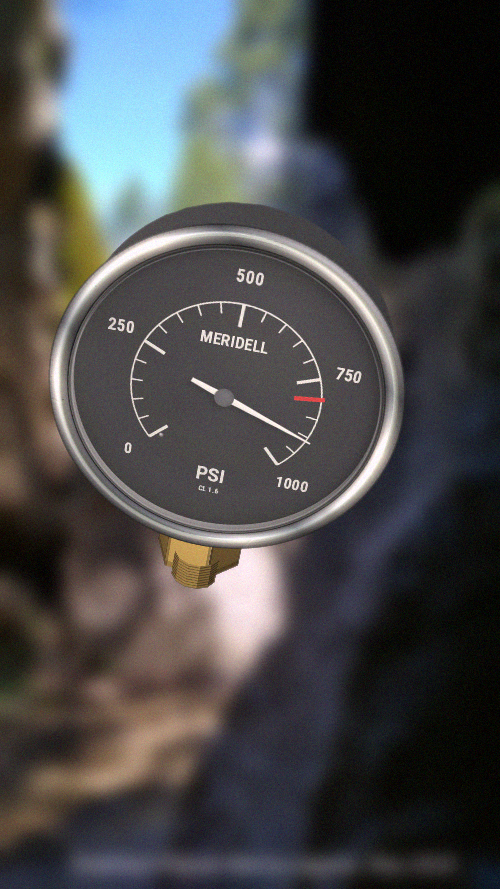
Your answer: **900** psi
